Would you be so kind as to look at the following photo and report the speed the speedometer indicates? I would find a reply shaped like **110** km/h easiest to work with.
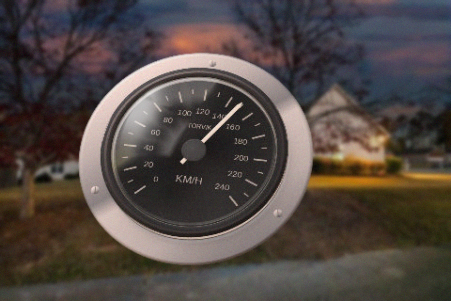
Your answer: **150** km/h
